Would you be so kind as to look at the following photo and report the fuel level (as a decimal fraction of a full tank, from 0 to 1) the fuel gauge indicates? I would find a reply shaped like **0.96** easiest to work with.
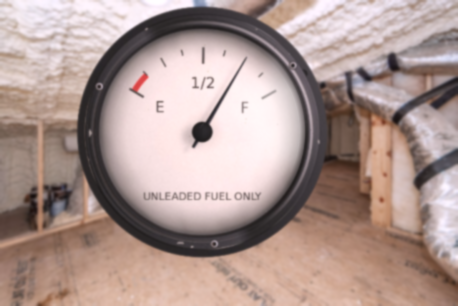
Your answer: **0.75**
